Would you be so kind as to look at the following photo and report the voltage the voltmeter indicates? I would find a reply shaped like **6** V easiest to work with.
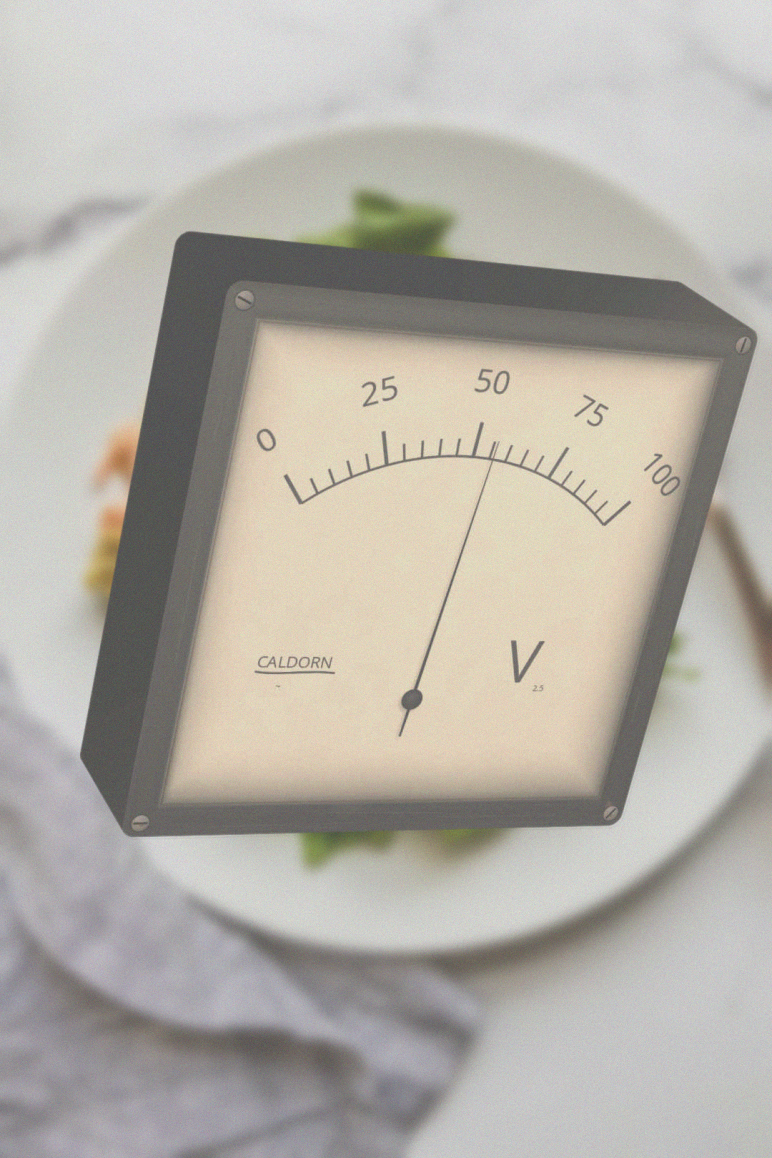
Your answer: **55** V
